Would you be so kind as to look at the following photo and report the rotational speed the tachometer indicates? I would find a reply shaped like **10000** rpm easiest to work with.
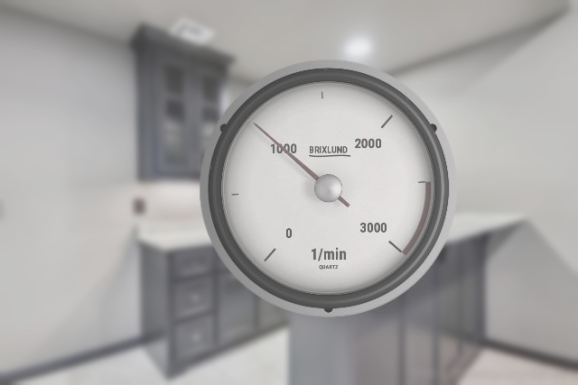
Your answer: **1000** rpm
